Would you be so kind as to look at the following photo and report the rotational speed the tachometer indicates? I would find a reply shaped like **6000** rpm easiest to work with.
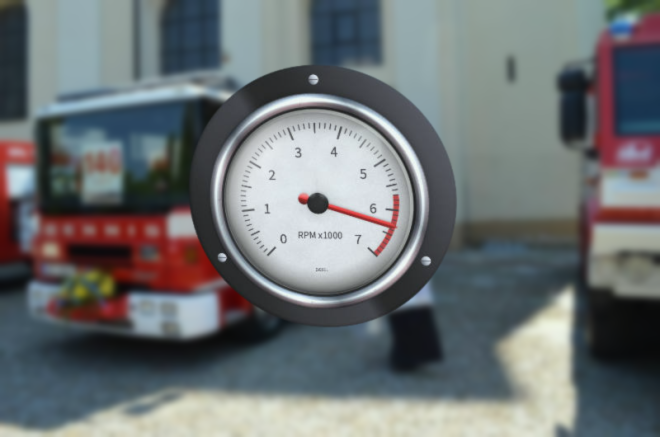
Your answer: **6300** rpm
